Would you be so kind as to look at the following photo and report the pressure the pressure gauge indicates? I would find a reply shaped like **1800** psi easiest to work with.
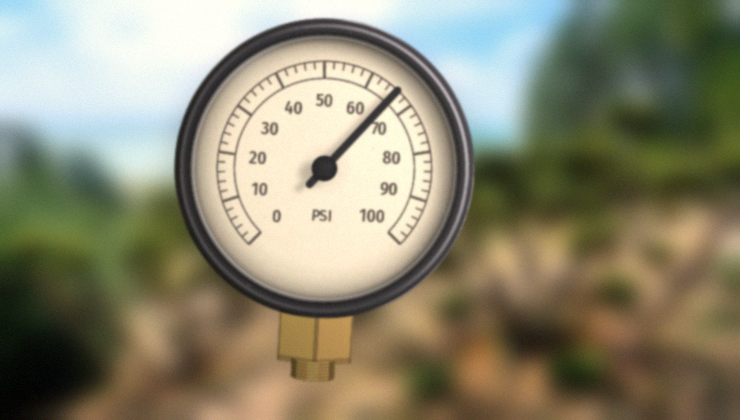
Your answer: **66** psi
